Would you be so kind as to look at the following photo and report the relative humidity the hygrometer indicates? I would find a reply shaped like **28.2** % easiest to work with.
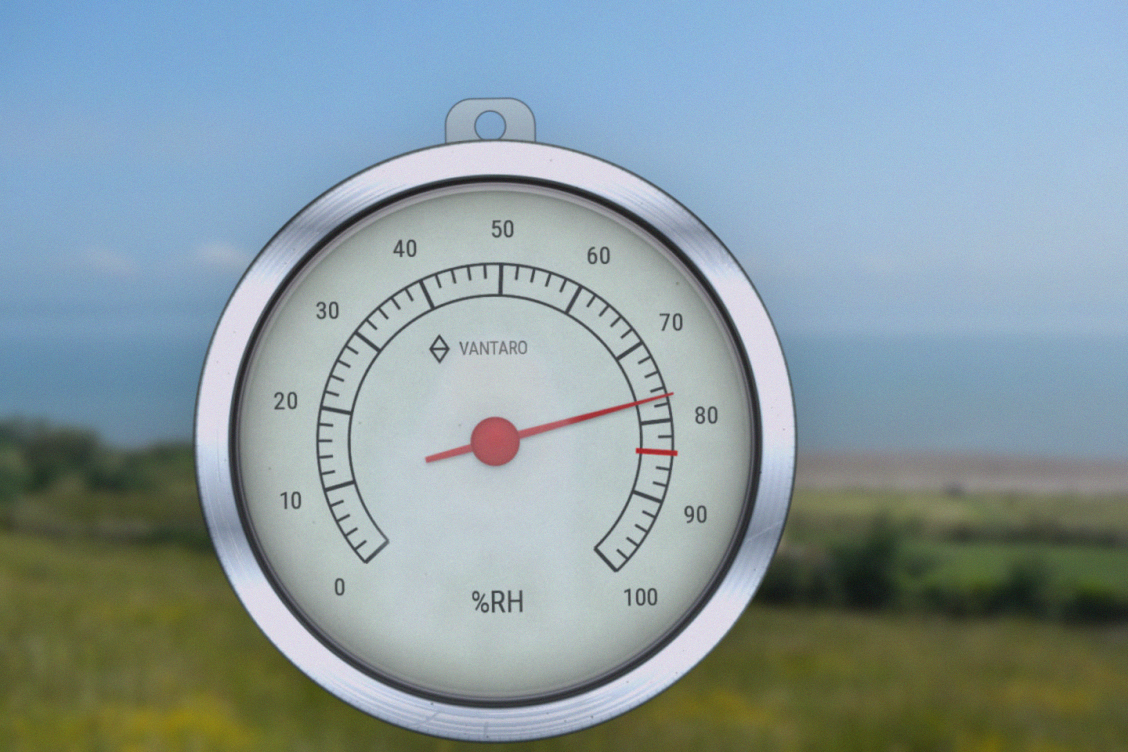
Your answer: **77** %
